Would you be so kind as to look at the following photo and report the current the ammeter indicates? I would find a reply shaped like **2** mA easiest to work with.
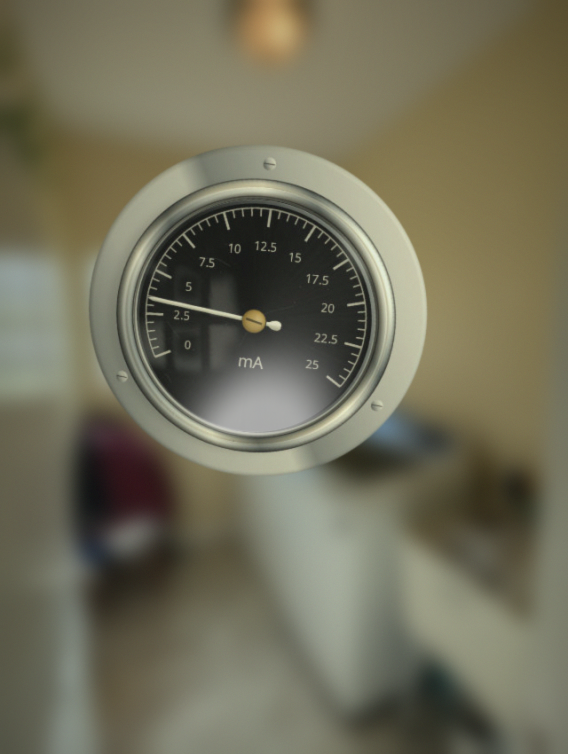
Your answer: **3.5** mA
